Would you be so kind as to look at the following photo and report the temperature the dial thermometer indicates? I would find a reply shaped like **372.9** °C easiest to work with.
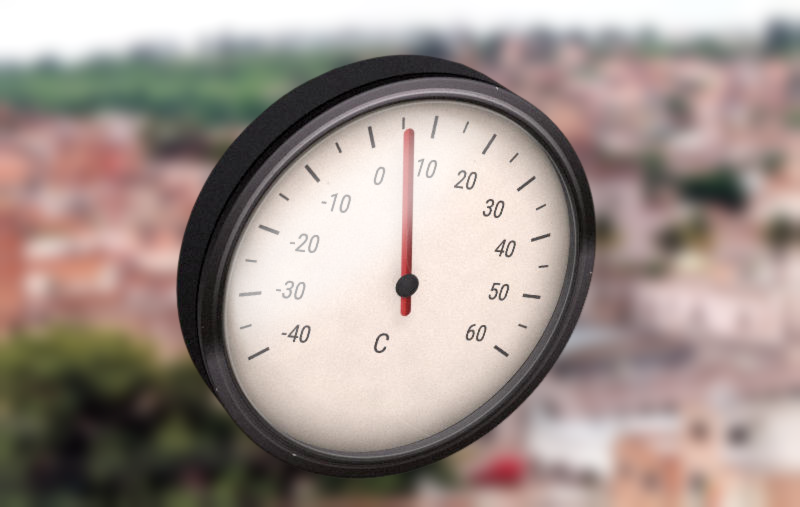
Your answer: **5** °C
